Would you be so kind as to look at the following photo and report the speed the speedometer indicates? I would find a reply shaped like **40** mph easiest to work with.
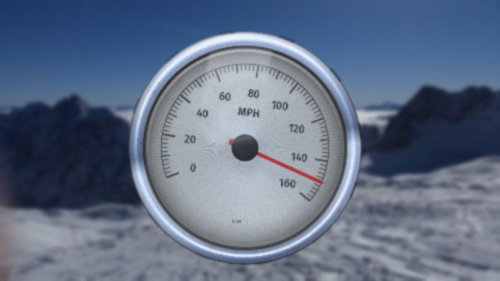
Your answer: **150** mph
